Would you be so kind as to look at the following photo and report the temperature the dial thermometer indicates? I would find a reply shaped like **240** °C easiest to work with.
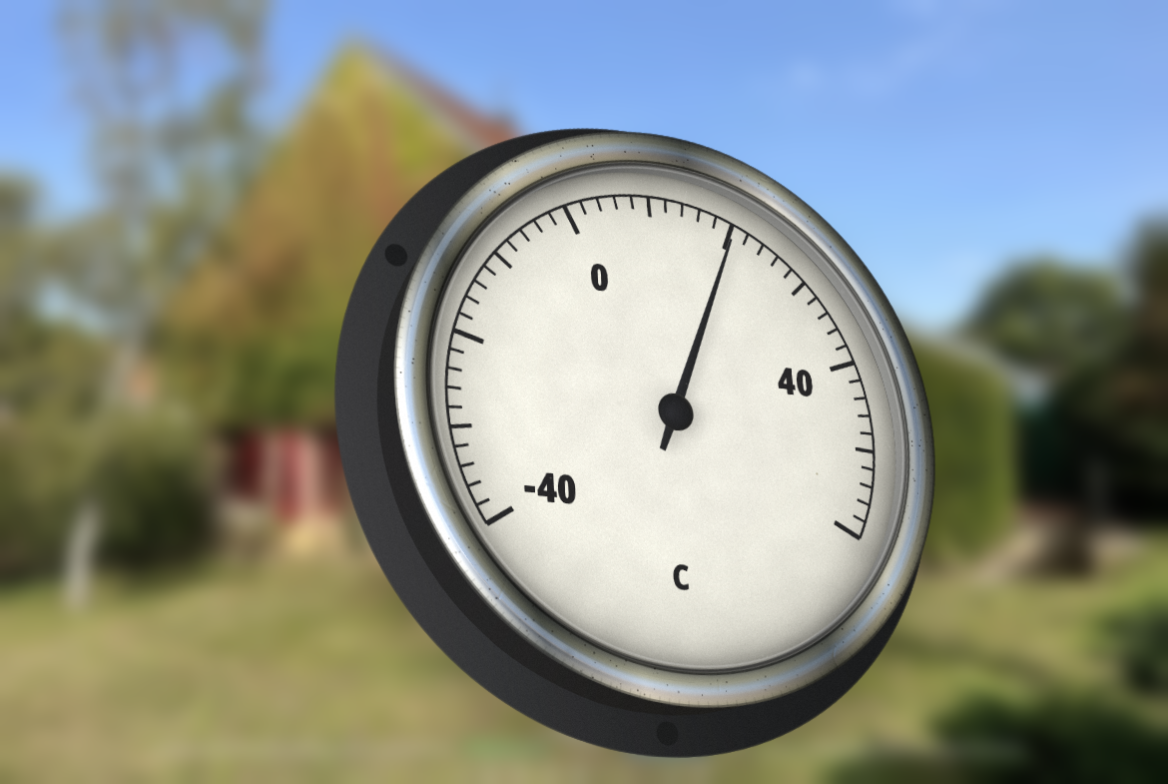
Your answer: **20** °C
